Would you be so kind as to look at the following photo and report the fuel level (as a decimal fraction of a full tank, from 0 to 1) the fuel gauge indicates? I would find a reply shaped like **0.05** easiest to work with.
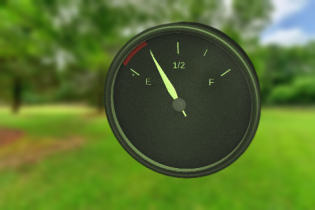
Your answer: **0.25**
